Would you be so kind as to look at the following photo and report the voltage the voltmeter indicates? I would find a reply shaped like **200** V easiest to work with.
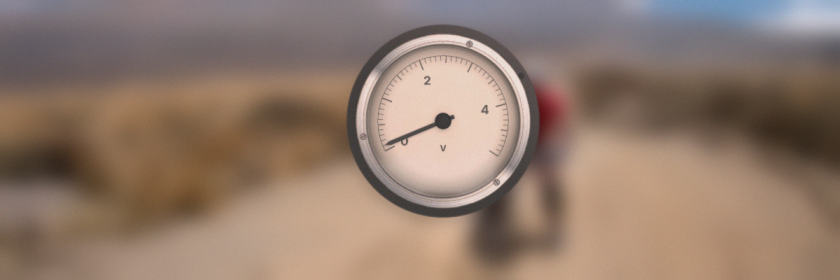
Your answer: **0.1** V
